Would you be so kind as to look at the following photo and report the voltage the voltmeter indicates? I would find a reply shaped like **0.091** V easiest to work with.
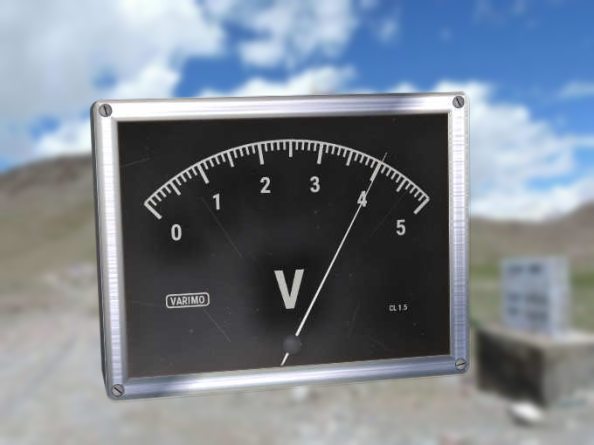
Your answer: **4** V
